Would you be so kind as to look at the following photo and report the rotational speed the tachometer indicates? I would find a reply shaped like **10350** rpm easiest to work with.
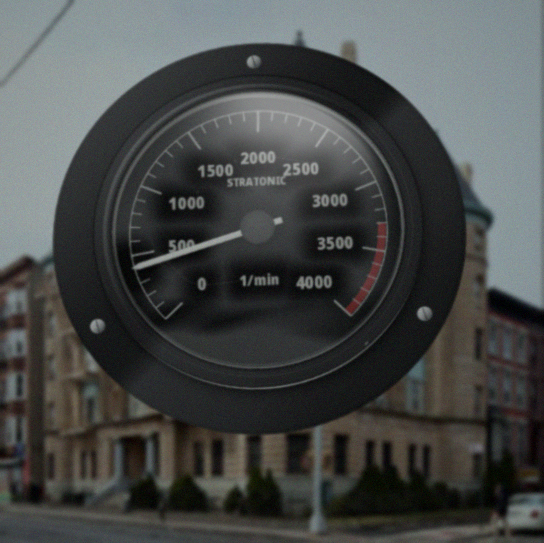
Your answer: **400** rpm
